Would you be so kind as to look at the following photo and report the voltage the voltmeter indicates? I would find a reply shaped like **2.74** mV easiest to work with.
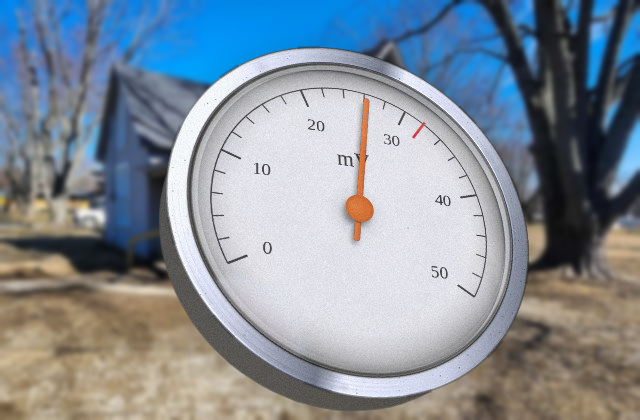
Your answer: **26** mV
